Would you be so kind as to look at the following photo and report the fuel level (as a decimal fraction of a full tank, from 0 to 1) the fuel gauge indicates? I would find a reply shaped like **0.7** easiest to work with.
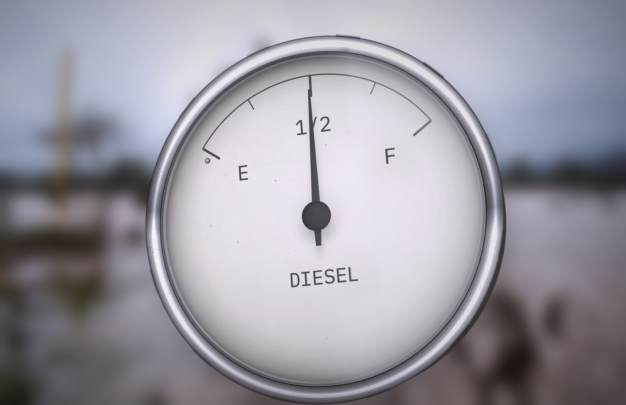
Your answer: **0.5**
